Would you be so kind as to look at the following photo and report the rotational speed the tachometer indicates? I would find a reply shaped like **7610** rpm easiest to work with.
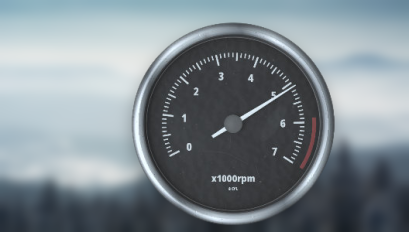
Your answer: **5100** rpm
